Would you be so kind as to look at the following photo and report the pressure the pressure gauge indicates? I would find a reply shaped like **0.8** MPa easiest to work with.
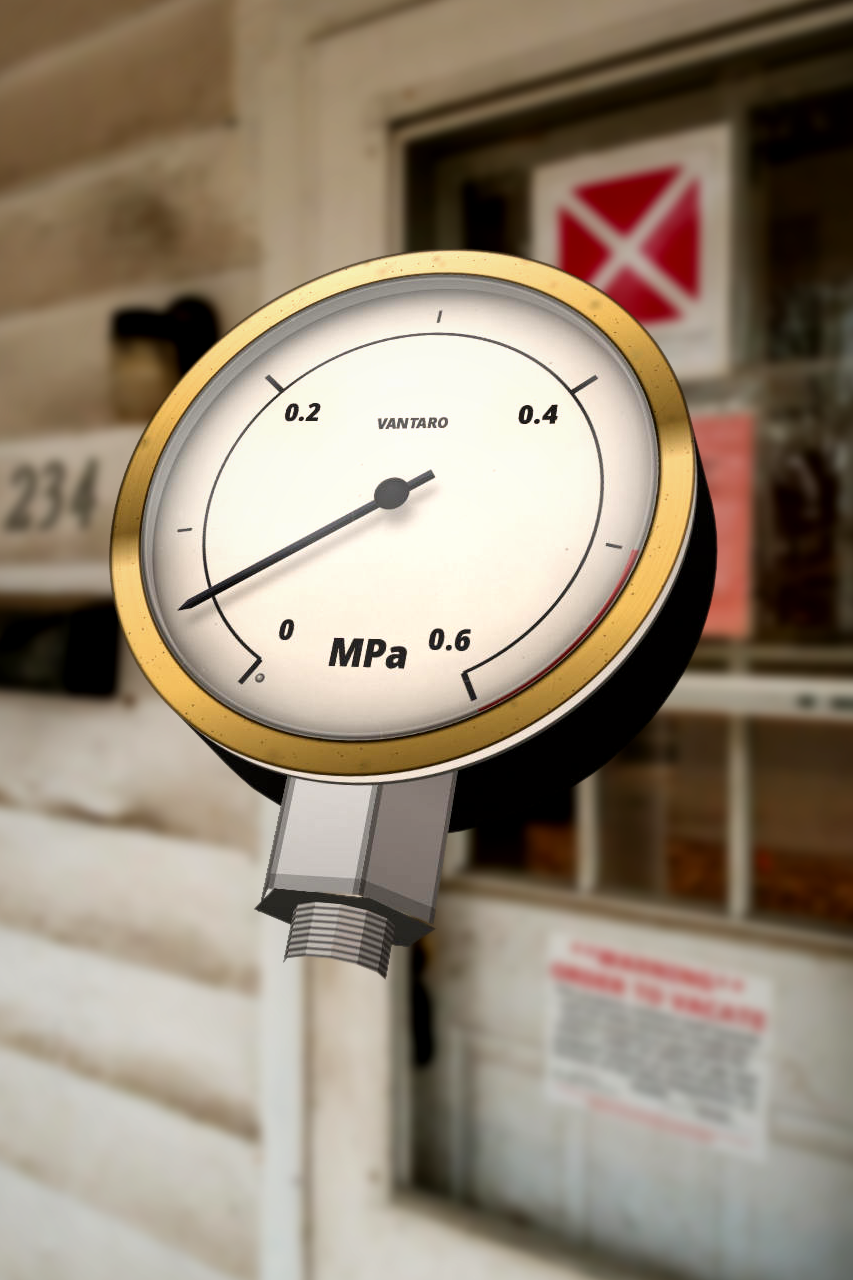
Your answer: **0.05** MPa
